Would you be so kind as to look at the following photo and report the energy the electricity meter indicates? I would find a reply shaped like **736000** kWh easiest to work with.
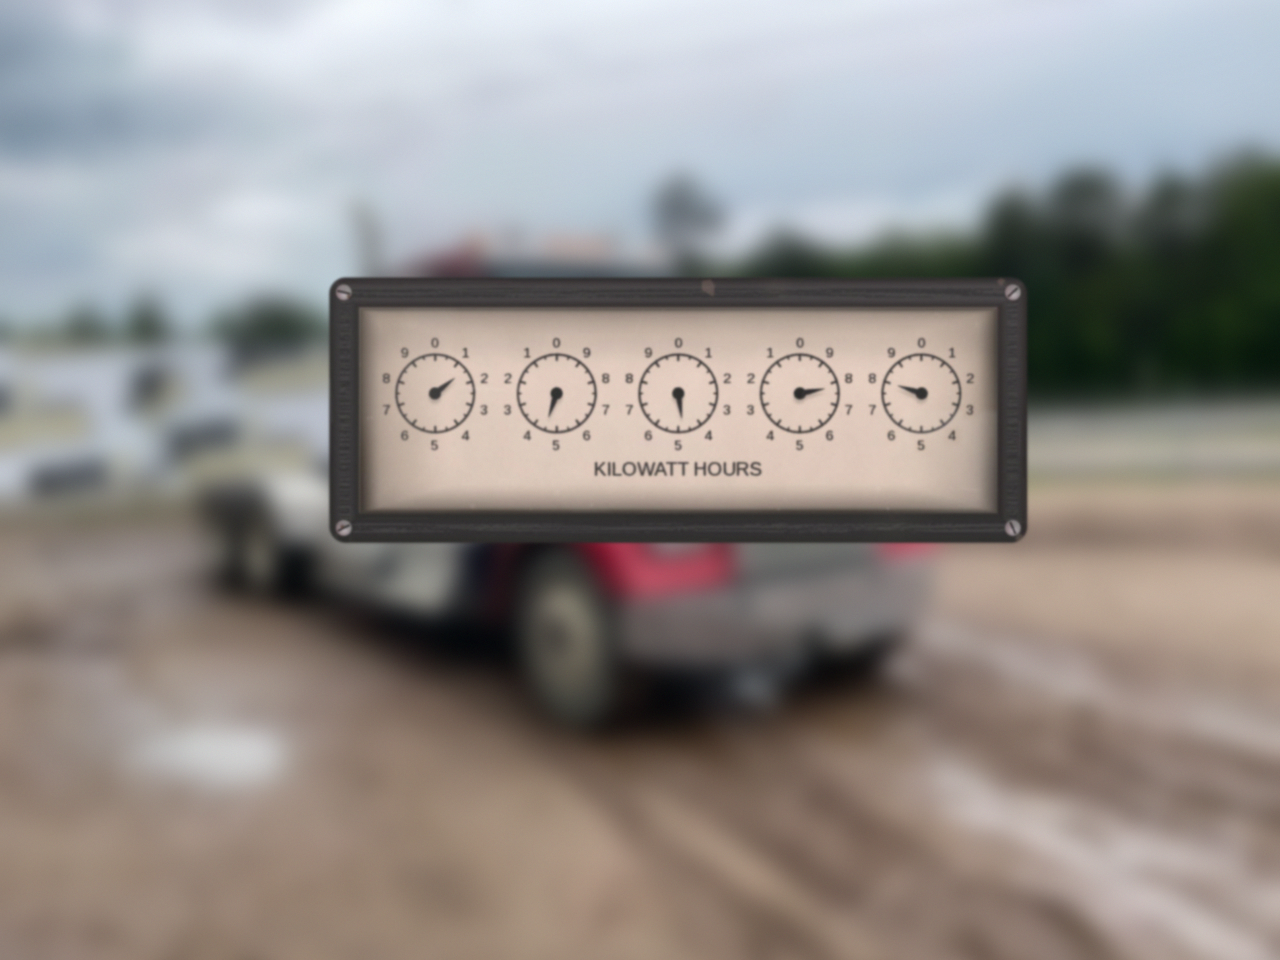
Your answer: **14478** kWh
